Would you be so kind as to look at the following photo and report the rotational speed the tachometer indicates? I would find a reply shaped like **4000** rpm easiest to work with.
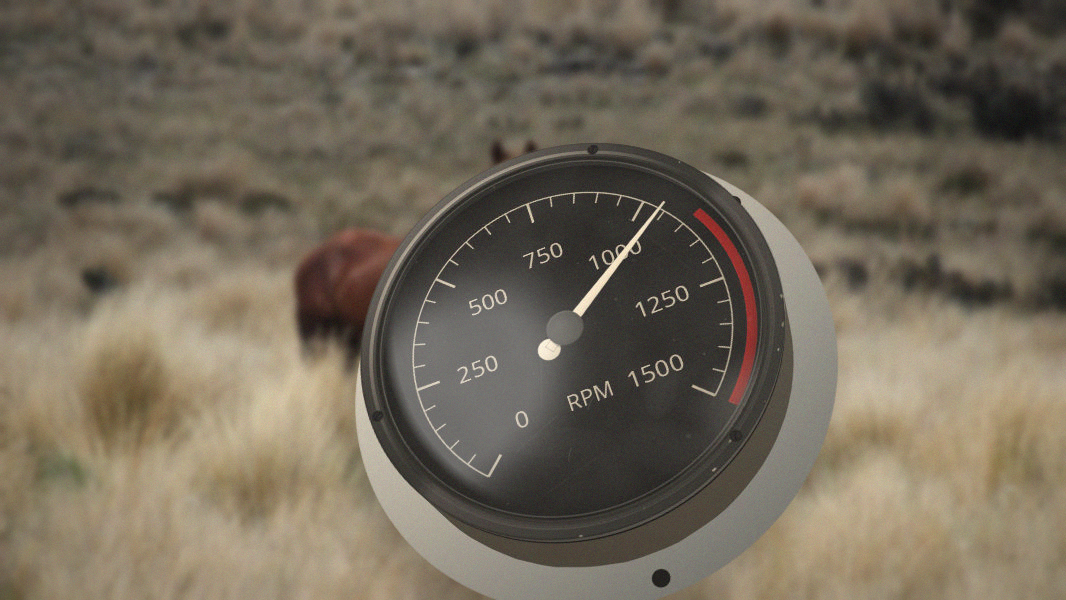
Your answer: **1050** rpm
